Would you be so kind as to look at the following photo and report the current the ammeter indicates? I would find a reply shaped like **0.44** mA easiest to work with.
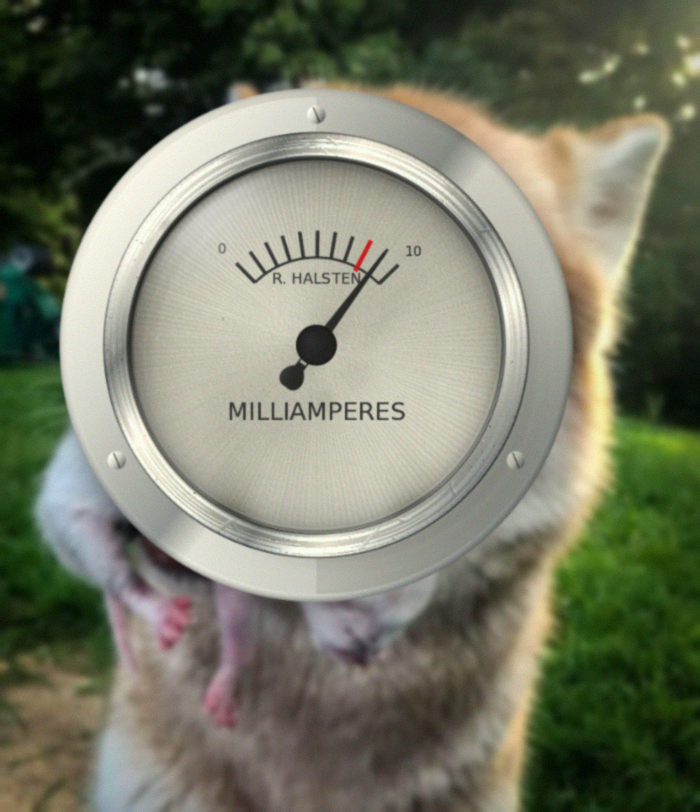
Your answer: **9** mA
